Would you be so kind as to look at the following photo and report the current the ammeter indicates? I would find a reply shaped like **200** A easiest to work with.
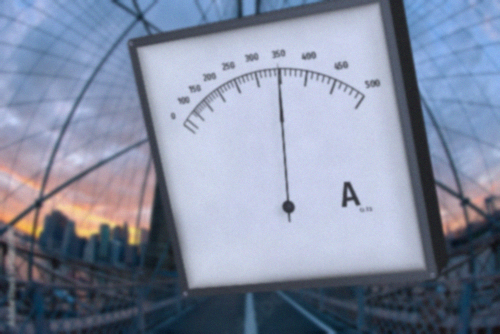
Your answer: **350** A
